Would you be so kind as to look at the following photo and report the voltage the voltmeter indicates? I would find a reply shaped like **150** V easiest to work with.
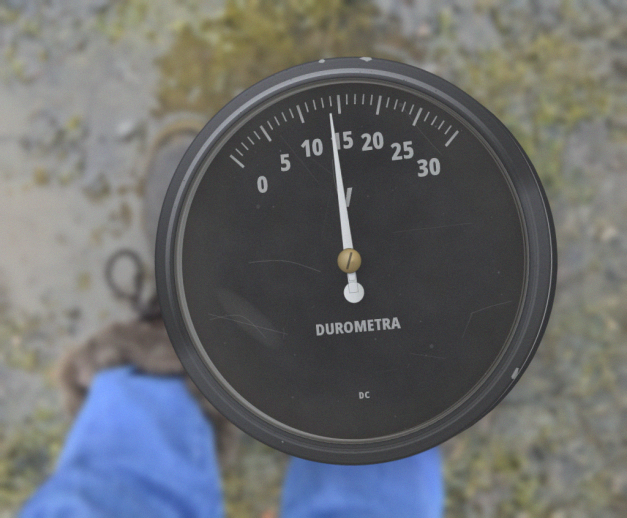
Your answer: **14** V
